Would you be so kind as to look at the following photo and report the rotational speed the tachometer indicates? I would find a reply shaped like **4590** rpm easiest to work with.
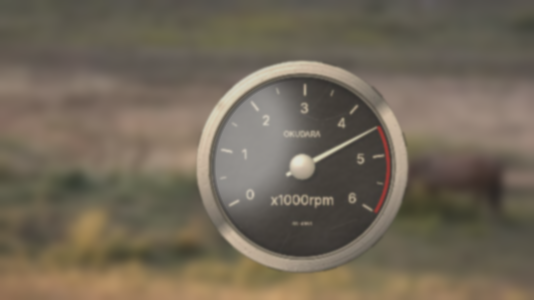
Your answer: **4500** rpm
